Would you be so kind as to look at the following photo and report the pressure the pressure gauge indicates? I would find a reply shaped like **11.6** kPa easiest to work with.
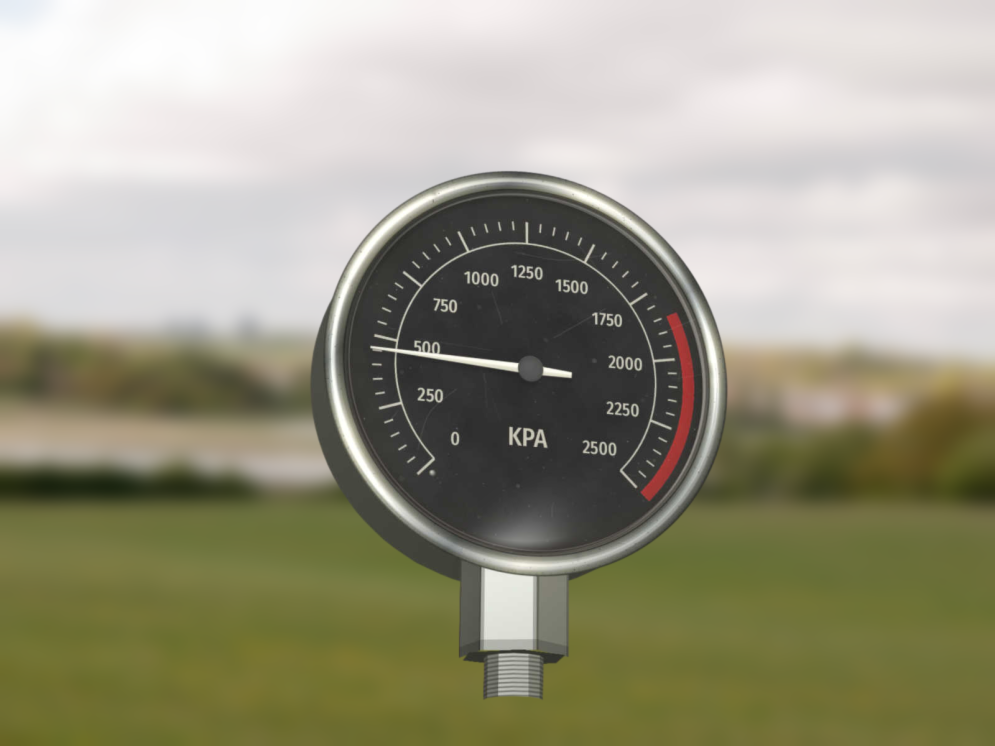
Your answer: **450** kPa
